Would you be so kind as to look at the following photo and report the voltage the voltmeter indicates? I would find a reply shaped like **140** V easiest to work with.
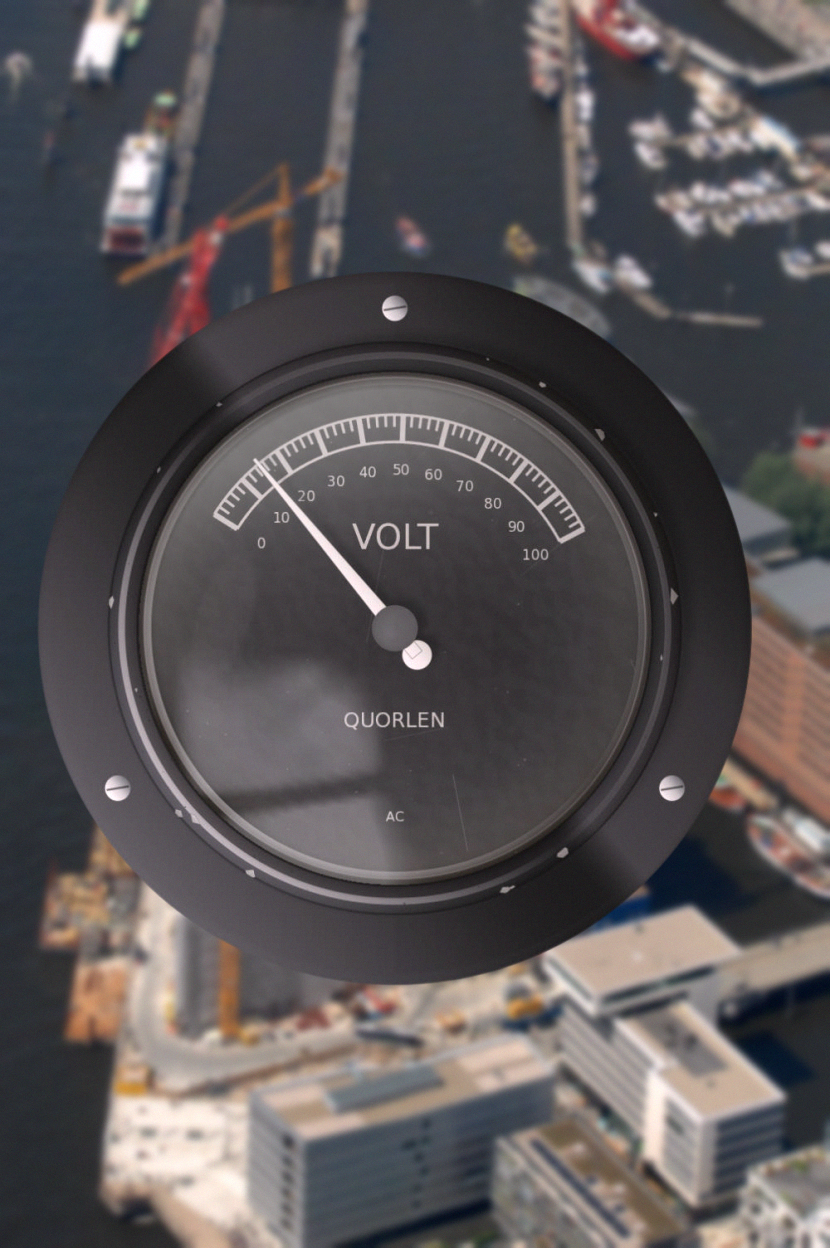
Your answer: **15** V
